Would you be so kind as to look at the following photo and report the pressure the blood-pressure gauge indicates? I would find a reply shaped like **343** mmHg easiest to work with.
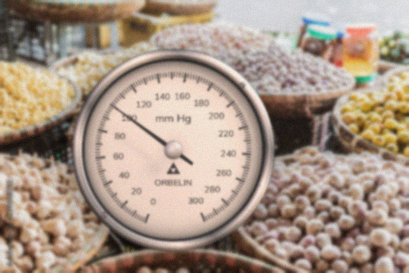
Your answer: **100** mmHg
